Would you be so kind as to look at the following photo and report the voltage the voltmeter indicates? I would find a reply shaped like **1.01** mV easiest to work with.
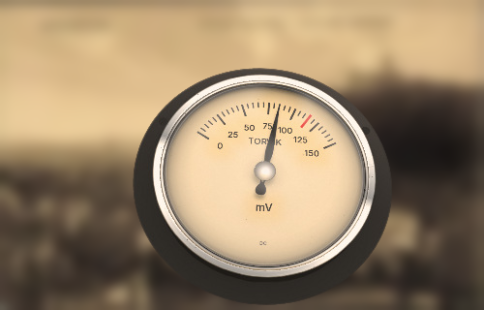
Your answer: **85** mV
